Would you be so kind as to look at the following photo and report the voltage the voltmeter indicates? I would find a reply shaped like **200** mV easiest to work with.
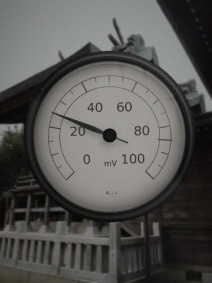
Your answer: **25** mV
